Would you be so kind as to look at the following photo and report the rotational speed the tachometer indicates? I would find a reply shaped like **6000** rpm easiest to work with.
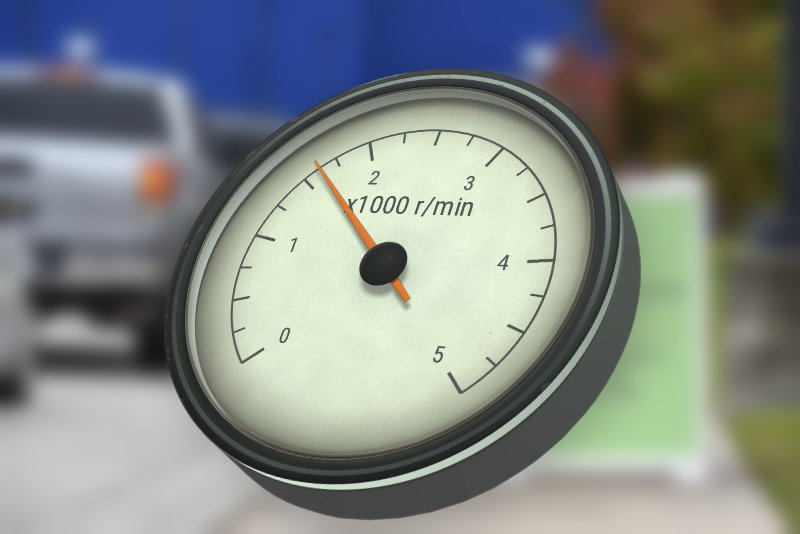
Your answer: **1625** rpm
